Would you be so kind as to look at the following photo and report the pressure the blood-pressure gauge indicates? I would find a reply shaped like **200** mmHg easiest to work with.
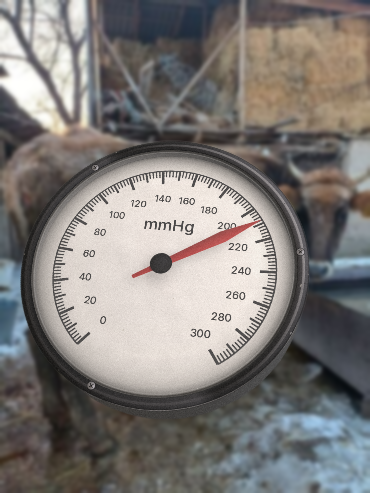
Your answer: **210** mmHg
